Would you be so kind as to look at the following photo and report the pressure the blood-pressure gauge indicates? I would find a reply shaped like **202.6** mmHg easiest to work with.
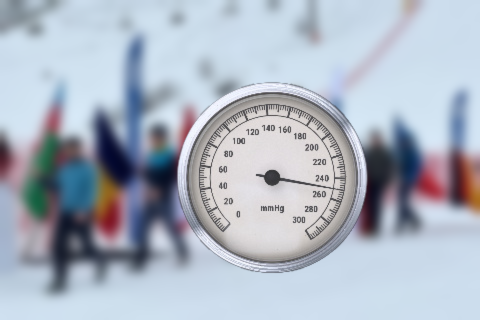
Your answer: **250** mmHg
